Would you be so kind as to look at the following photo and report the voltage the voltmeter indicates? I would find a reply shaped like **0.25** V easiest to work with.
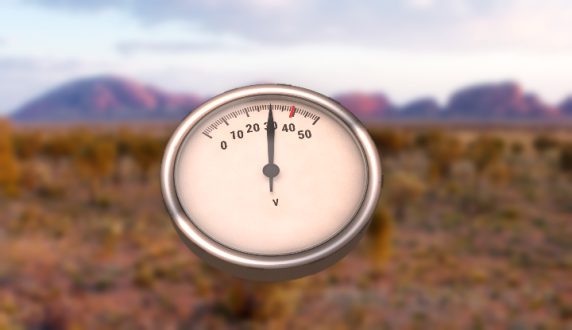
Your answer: **30** V
